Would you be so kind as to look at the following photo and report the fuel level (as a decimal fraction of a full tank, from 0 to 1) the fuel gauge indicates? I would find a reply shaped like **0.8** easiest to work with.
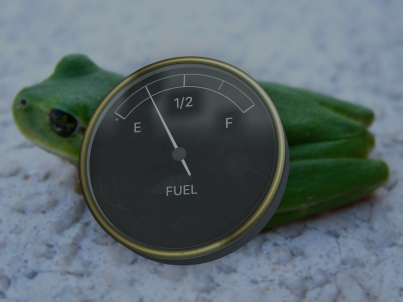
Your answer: **0.25**
